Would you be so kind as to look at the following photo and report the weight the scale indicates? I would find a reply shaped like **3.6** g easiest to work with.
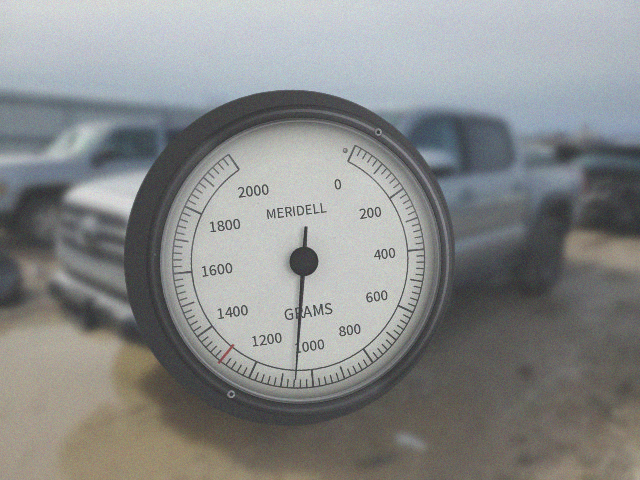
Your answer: **1060** g
